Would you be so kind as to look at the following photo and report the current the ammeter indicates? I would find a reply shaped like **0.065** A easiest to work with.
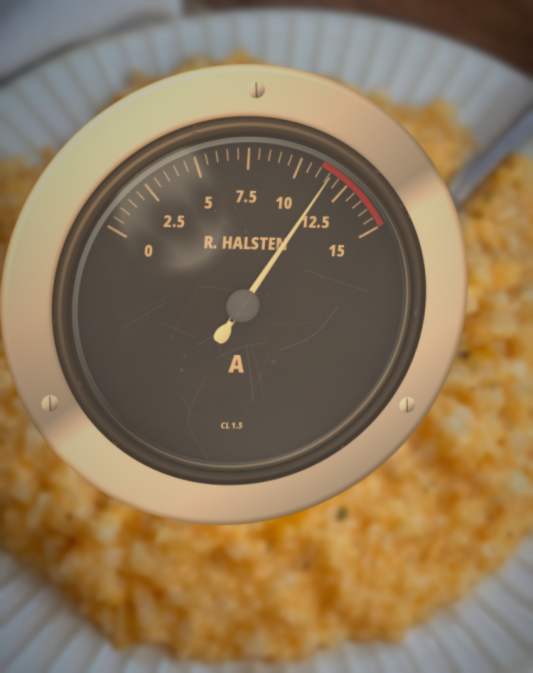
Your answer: **11.5** A
